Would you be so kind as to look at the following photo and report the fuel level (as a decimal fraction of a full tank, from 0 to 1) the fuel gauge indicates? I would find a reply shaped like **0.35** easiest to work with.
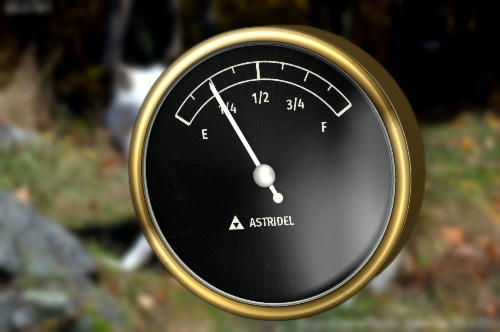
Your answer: **0.25**
